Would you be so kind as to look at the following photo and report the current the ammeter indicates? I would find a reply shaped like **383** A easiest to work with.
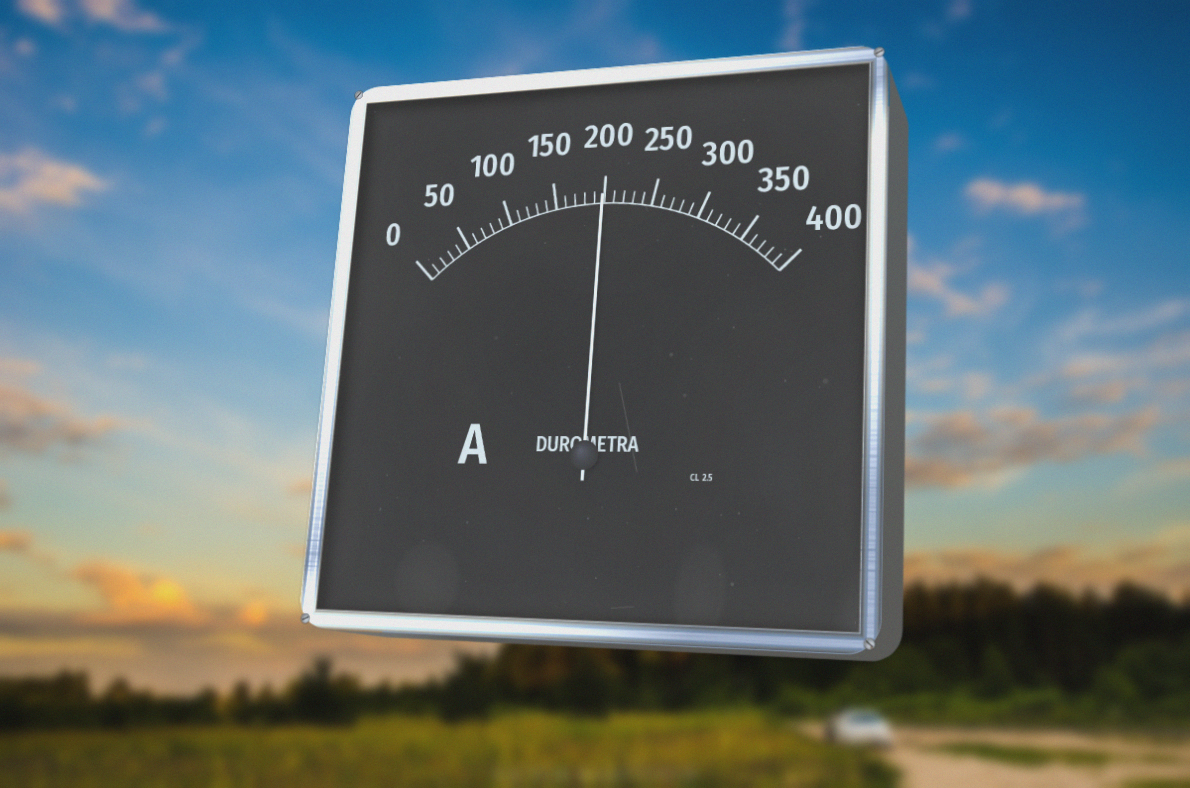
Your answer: **200** A
